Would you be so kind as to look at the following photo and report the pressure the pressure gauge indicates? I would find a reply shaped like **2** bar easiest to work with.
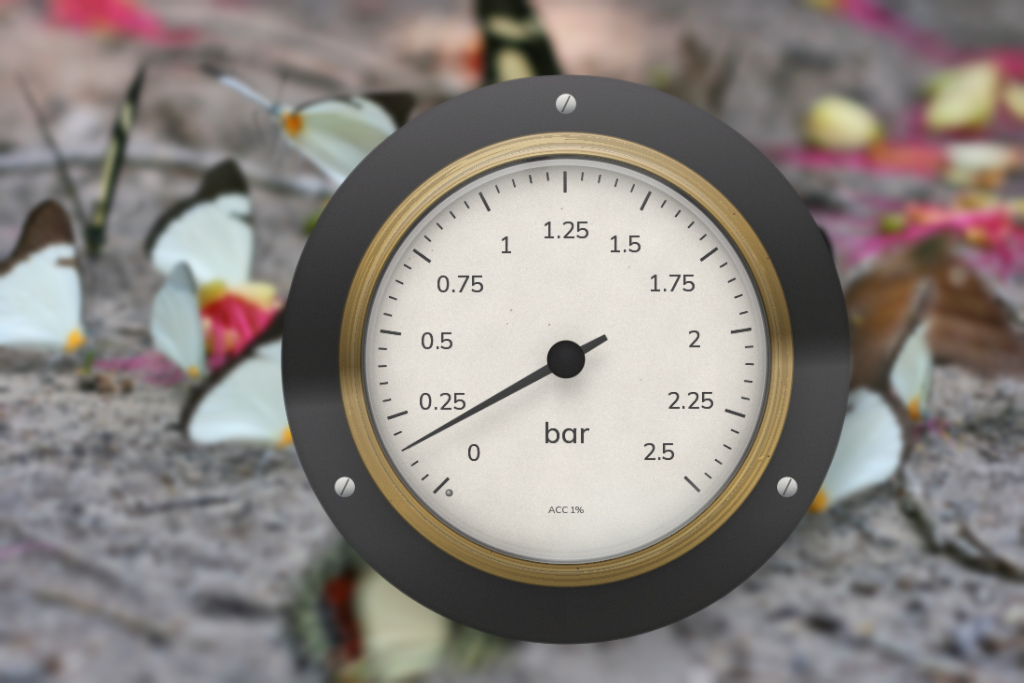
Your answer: **0.15** bar
